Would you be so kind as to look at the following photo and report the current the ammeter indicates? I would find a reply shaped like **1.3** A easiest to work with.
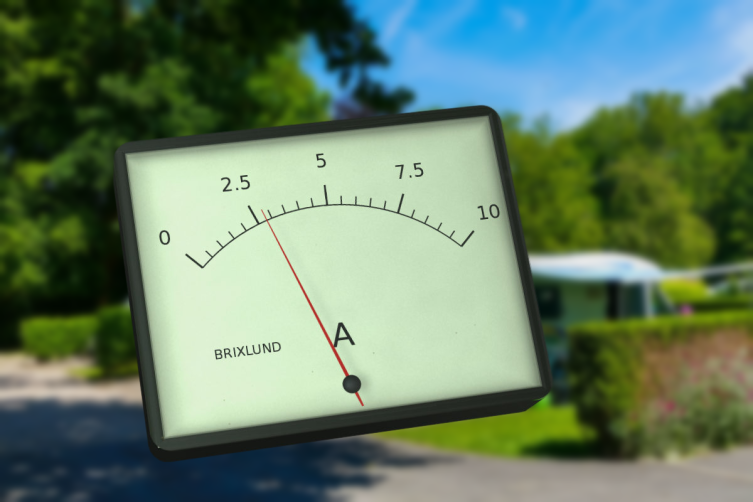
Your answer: **2.75** A
